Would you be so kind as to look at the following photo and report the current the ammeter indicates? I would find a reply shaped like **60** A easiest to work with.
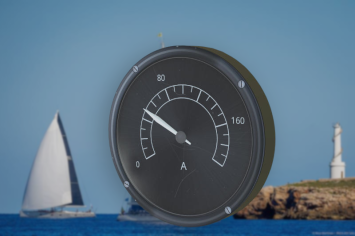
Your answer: **50** A
